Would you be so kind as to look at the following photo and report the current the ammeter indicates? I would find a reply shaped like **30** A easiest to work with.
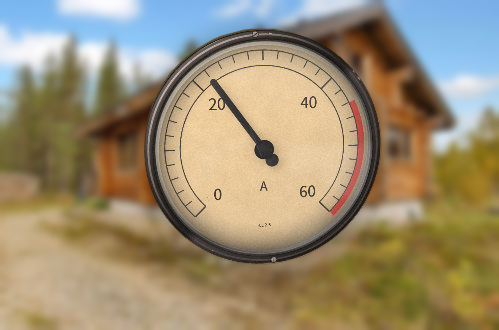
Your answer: **22** A
